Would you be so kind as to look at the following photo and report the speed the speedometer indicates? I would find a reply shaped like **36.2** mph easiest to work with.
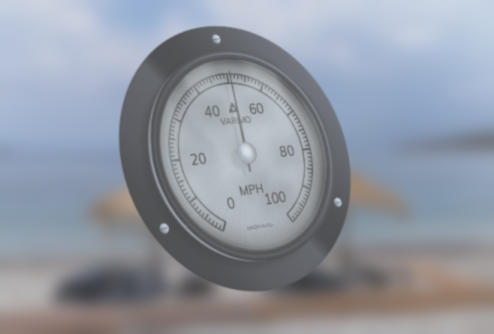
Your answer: **50** mph
